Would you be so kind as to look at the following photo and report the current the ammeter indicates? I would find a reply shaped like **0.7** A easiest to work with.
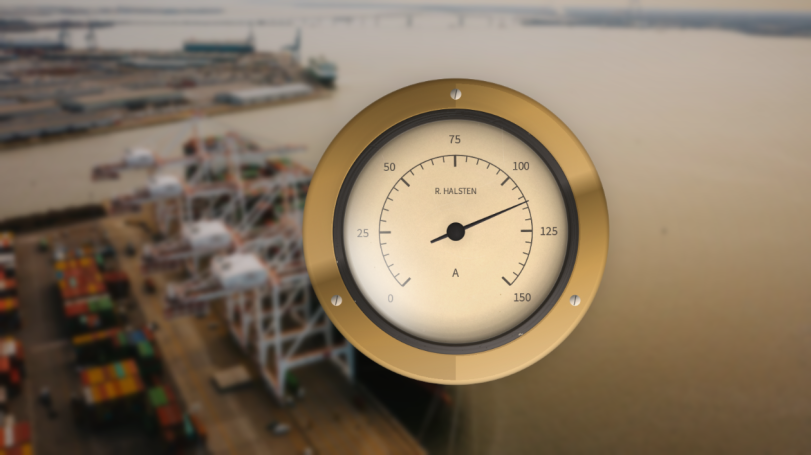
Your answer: **112.5** A
